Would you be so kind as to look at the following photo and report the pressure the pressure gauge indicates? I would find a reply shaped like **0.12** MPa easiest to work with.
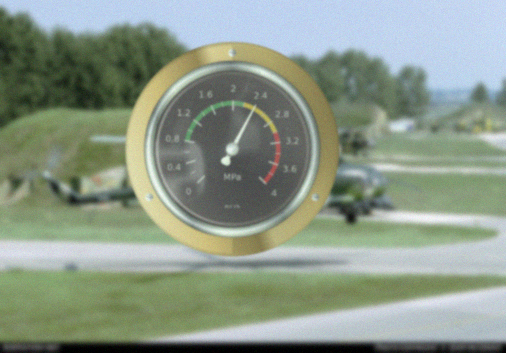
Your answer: **2.4** MPa
